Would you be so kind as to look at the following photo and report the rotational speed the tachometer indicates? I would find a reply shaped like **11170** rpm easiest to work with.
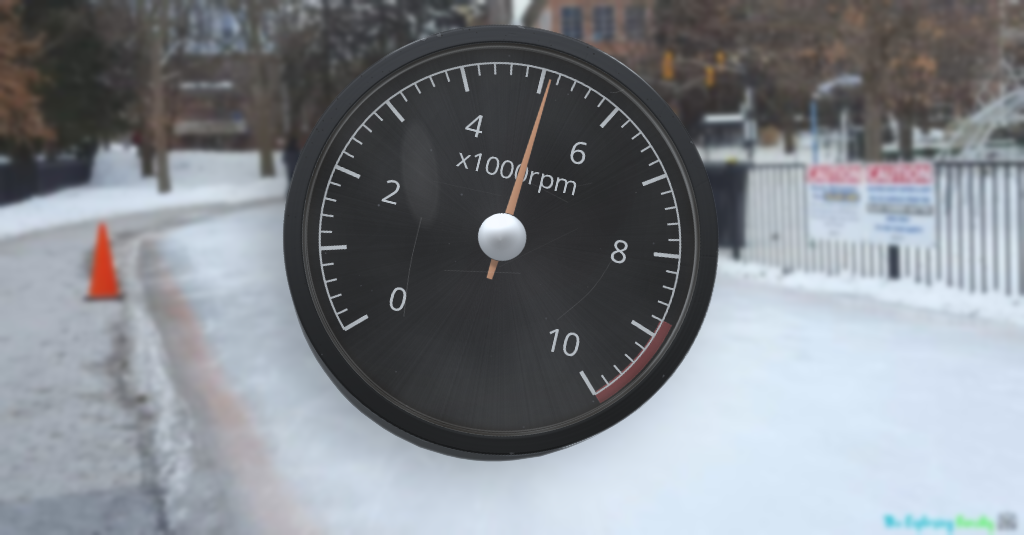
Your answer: **5100** rpm
